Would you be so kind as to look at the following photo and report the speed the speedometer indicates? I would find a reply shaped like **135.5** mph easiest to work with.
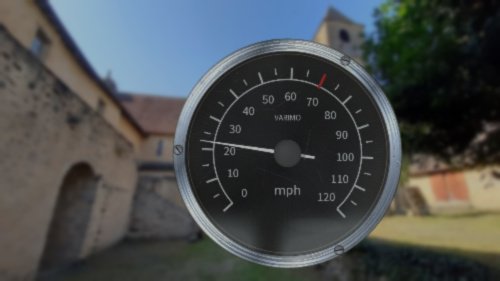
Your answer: **22.5** mph
